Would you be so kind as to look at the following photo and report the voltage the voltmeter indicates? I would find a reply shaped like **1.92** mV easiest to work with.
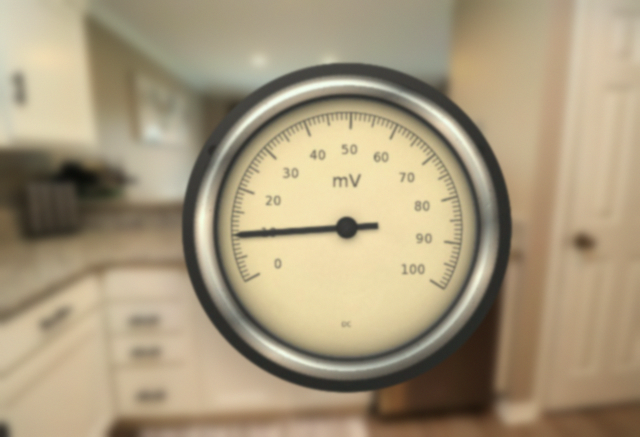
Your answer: **10** mV
